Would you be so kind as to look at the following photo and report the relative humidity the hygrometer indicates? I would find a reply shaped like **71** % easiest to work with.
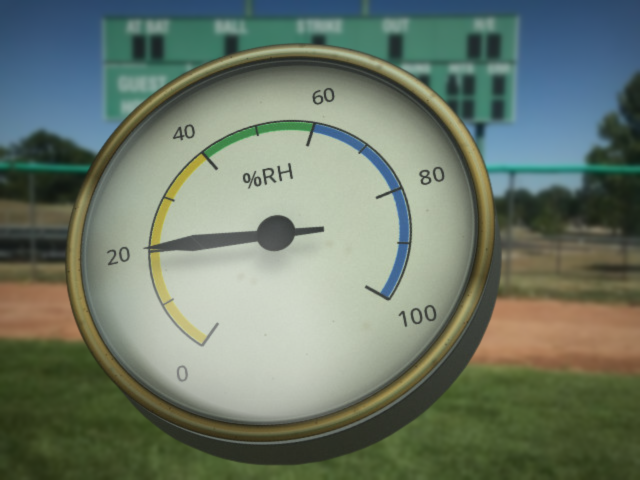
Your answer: **20** %
